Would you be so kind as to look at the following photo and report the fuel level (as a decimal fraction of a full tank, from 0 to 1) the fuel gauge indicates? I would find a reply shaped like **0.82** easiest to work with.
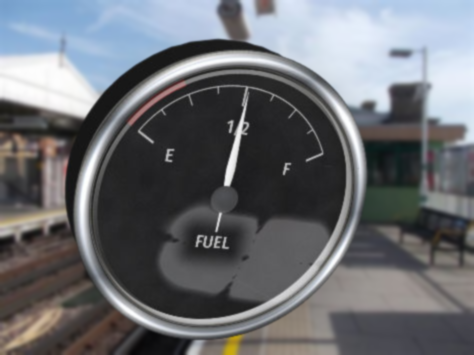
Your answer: **0.5**
